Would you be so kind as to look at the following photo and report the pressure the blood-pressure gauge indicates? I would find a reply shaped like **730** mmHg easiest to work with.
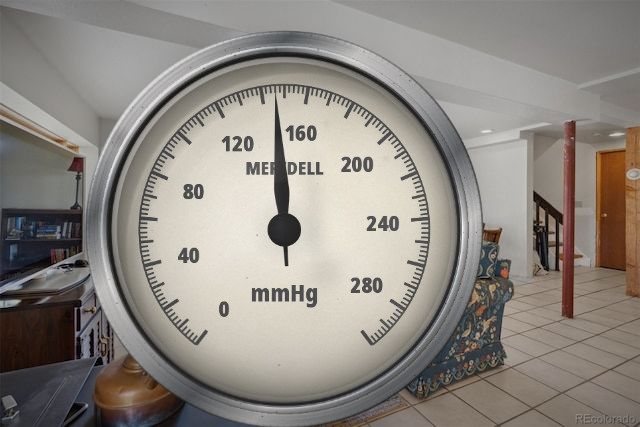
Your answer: **146** mmHg
